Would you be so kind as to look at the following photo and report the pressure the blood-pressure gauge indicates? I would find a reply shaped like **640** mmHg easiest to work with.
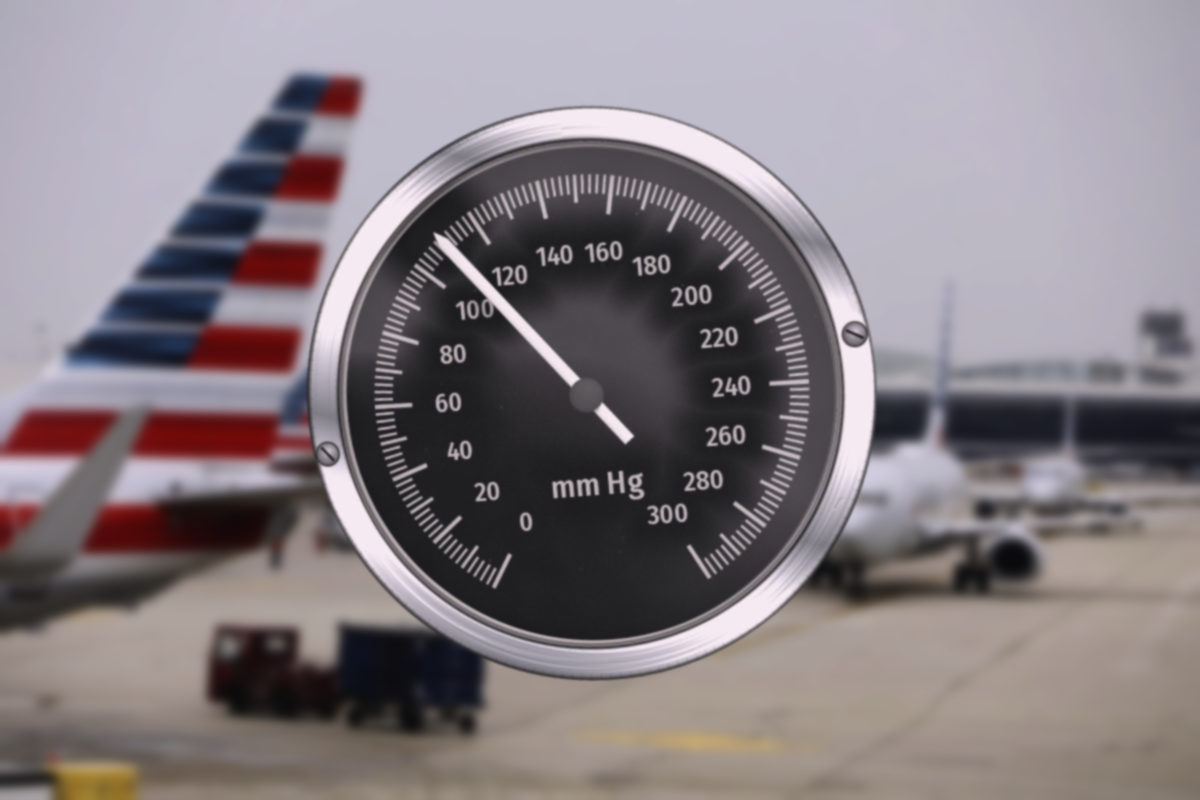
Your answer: **110** mmHg
